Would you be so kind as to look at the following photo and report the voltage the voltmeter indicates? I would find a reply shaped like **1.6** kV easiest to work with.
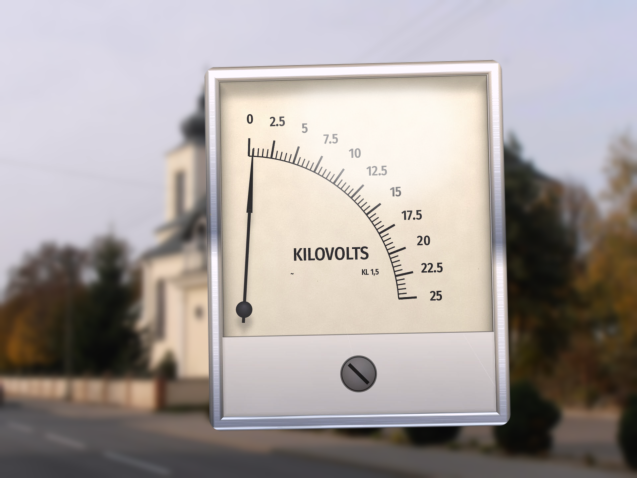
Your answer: **0.5** kV
